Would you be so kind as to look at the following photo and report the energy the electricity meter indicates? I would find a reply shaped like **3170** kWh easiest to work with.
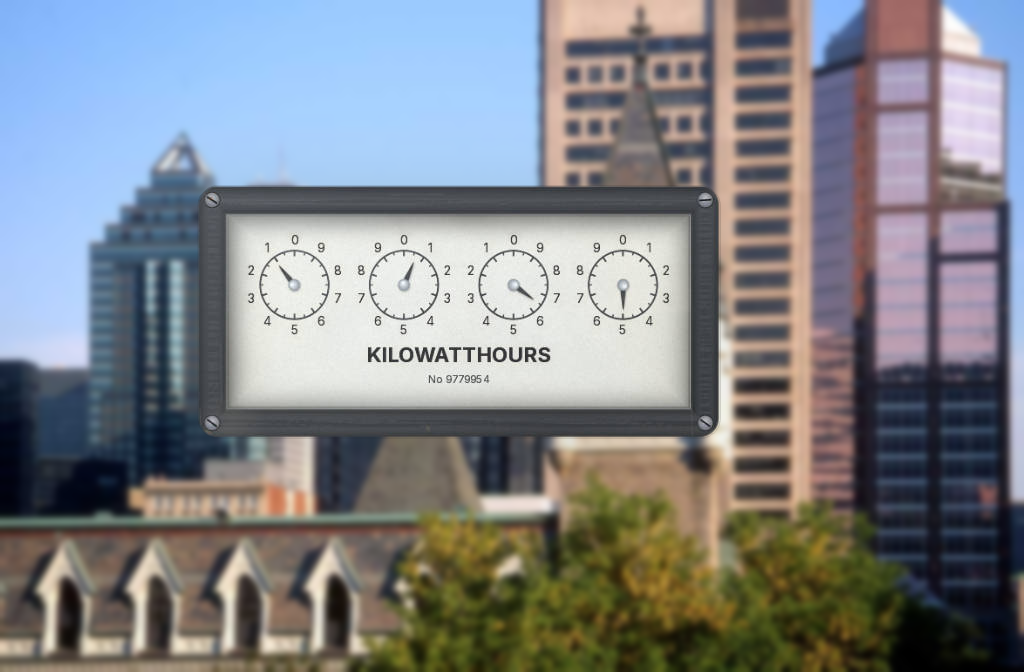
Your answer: **1065** kWh
